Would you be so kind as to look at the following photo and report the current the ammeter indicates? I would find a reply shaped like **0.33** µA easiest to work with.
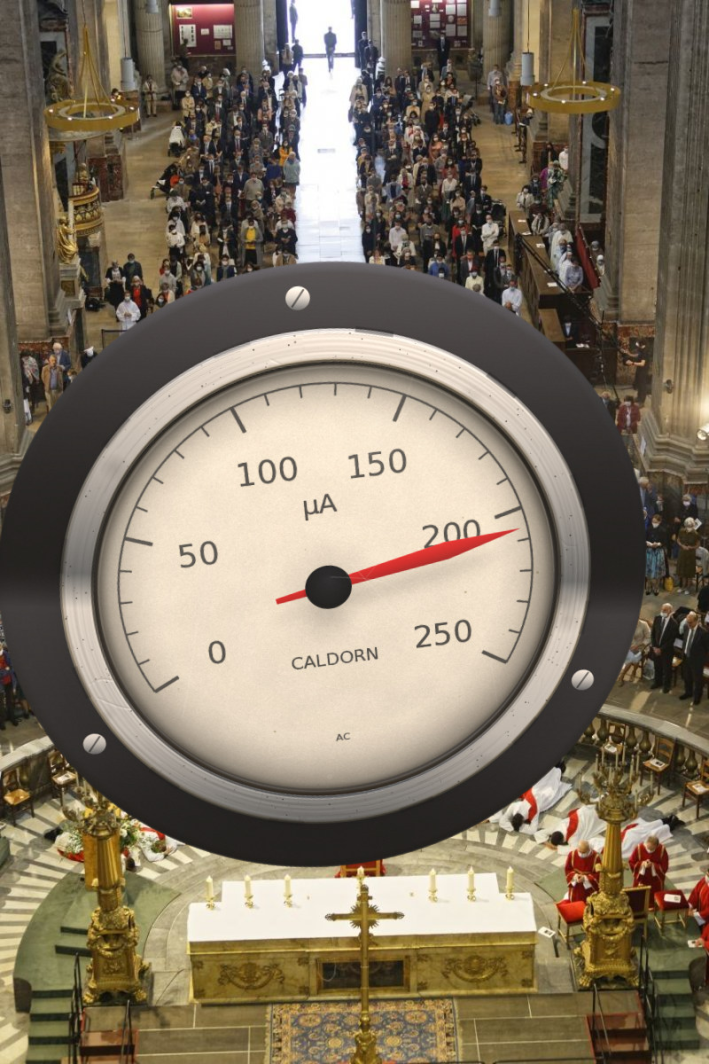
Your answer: **205** µA
